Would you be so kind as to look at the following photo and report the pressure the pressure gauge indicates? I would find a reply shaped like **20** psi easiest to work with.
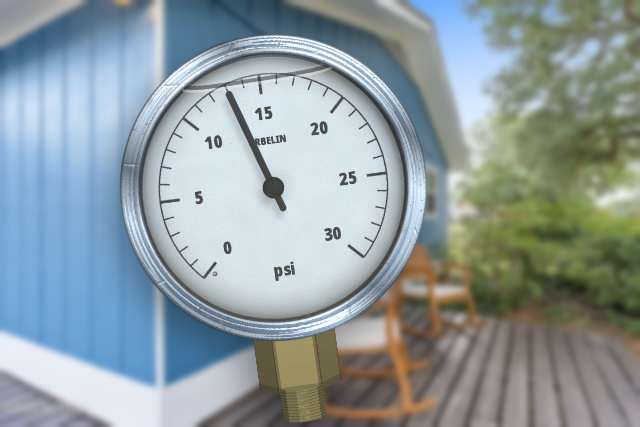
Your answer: **13** psi
